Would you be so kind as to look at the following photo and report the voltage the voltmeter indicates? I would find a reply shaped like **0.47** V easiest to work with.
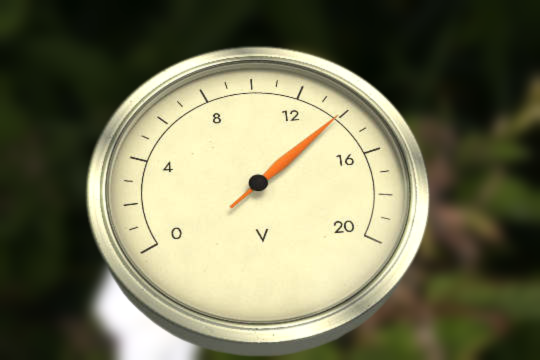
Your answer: **14** V
